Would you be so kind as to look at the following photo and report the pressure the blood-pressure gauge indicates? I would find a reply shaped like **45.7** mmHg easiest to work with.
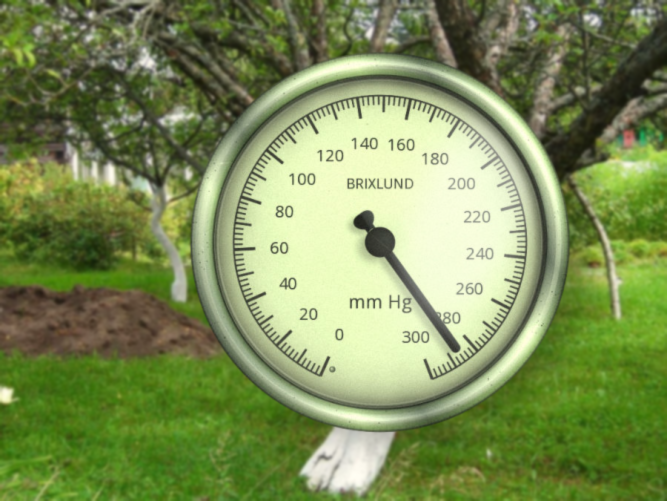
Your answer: **286** mmHg
